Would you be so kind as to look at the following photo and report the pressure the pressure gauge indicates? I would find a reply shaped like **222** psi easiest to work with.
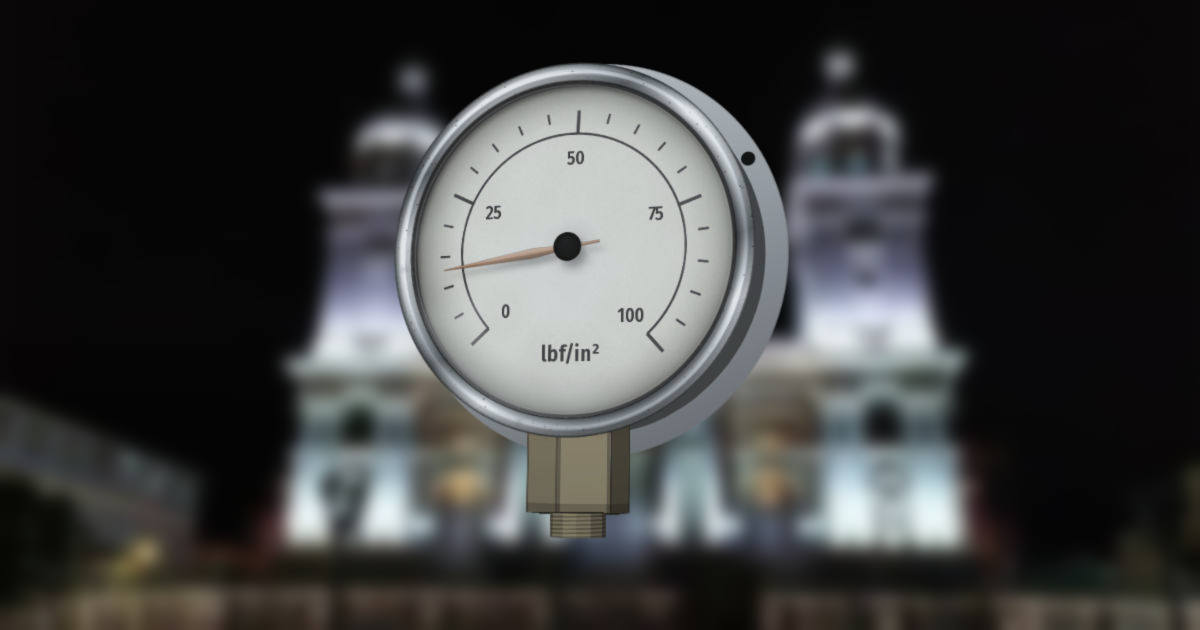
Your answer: **12.5** psi
